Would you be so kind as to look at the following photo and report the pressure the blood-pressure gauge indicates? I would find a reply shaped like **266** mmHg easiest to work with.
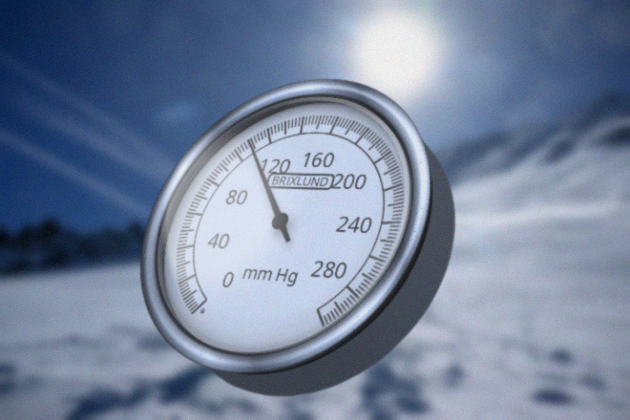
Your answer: **110** mmHg
